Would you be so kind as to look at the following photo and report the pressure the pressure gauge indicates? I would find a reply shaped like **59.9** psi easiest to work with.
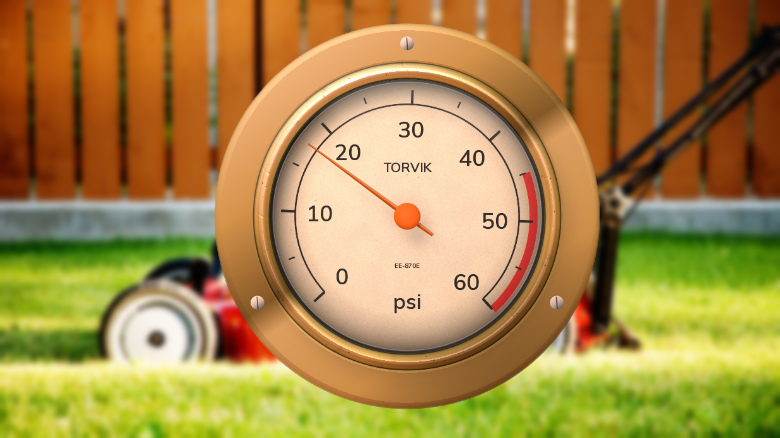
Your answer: **17.5** psi
